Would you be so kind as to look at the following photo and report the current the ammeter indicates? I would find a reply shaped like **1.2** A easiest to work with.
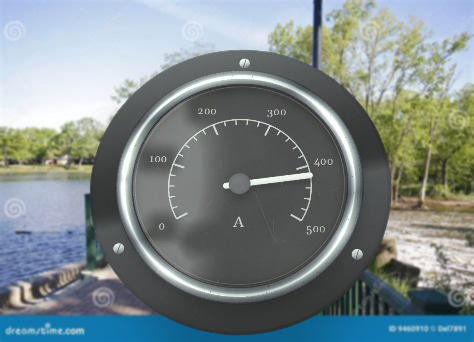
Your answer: **420** A
